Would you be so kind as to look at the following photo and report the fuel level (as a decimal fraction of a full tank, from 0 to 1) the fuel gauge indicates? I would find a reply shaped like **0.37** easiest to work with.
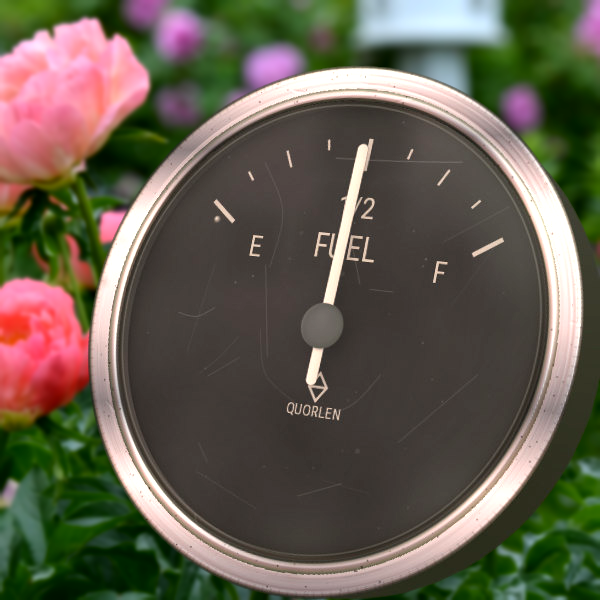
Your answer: **0.5**
